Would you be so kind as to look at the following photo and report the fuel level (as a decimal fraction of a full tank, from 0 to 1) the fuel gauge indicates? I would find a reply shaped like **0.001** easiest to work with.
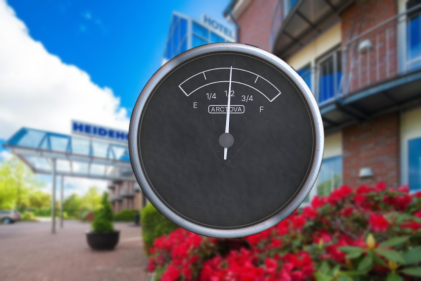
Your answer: **0.5**
